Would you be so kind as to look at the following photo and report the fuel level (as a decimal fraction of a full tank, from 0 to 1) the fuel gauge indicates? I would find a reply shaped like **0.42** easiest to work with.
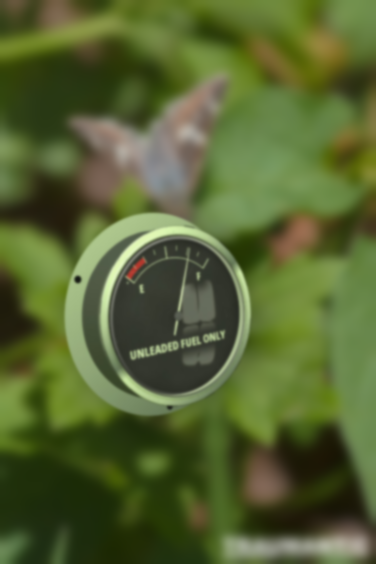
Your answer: **0.75**
